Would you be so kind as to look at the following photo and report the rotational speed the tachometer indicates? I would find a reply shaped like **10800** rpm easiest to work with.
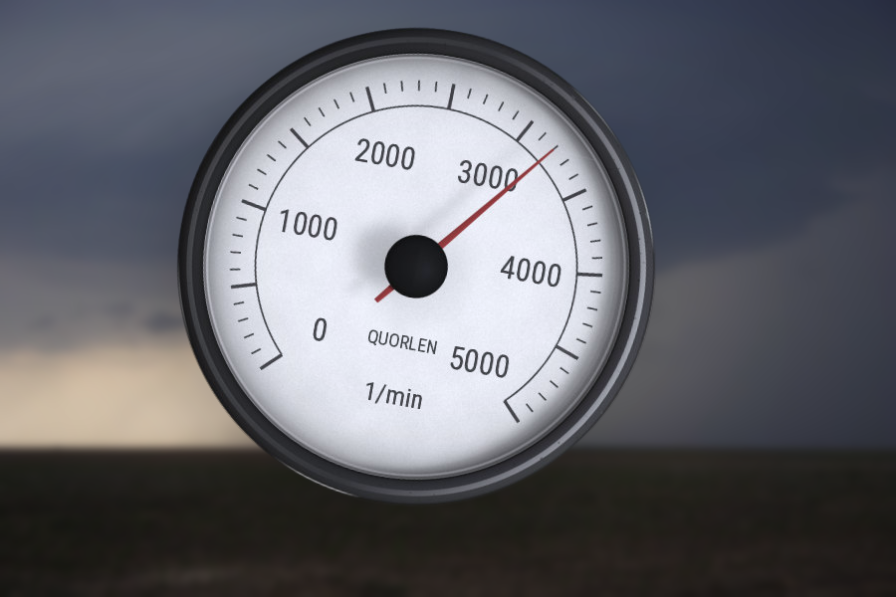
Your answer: **3200** rpm
